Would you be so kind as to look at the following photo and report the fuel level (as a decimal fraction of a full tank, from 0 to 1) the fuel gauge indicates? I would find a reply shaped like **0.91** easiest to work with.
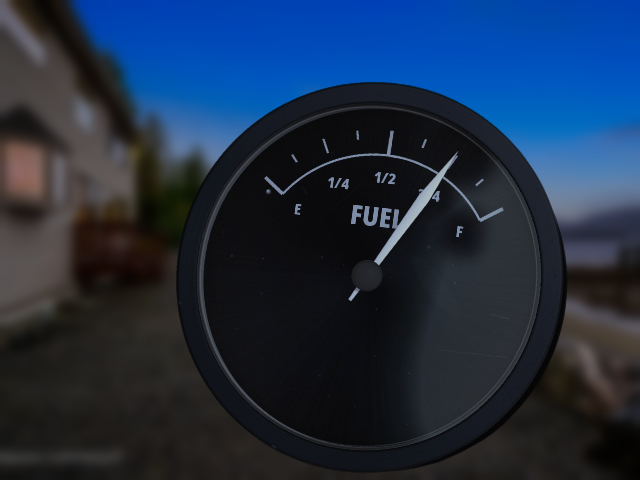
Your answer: **0.75**
